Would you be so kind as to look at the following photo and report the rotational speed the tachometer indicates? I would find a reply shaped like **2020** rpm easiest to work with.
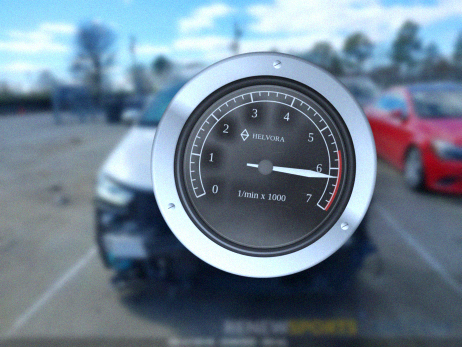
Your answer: **6200** rpm
